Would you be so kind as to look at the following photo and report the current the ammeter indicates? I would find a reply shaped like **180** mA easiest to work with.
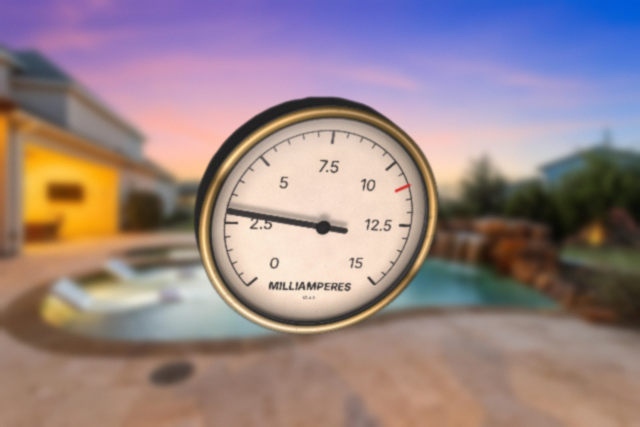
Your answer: **3** mA
